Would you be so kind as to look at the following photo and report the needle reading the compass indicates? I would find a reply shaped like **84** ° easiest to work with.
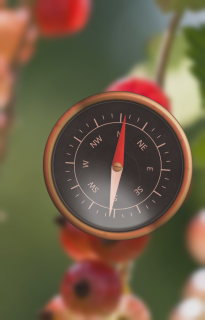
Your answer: **5** °
